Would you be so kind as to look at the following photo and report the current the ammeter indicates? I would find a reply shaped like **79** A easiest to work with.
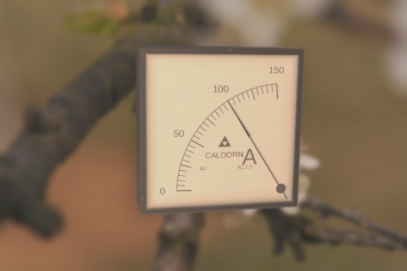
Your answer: **100** A
